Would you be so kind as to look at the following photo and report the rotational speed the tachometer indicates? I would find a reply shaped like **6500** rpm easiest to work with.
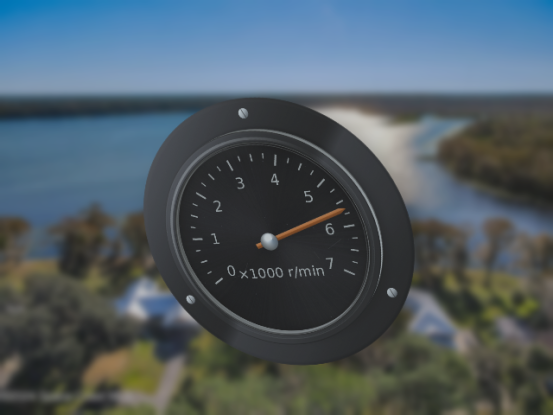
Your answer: **5625** rpm
